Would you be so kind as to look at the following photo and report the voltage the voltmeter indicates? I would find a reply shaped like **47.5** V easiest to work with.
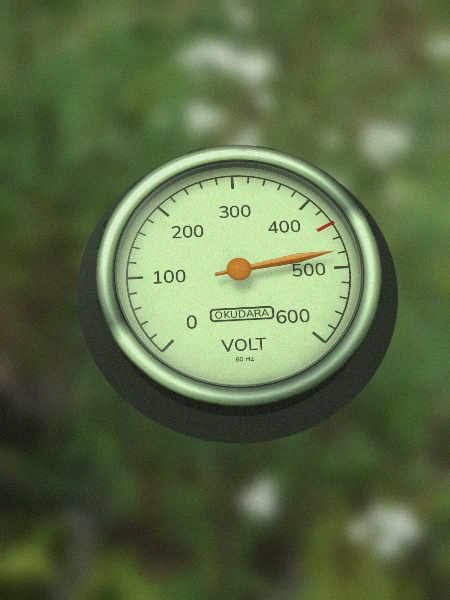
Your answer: **480** V
